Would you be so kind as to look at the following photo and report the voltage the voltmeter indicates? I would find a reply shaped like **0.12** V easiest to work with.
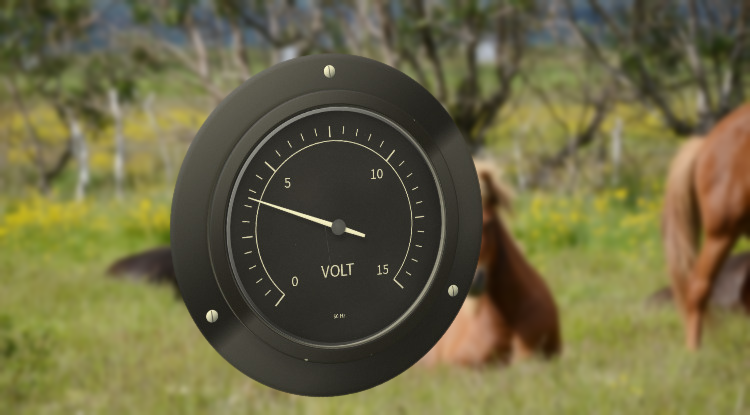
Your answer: **3.75** V
